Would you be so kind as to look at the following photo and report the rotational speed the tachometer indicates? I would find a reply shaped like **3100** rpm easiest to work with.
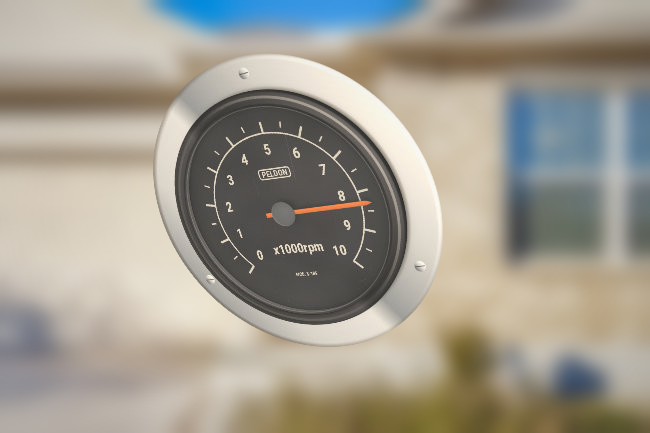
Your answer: **8250** rpm
